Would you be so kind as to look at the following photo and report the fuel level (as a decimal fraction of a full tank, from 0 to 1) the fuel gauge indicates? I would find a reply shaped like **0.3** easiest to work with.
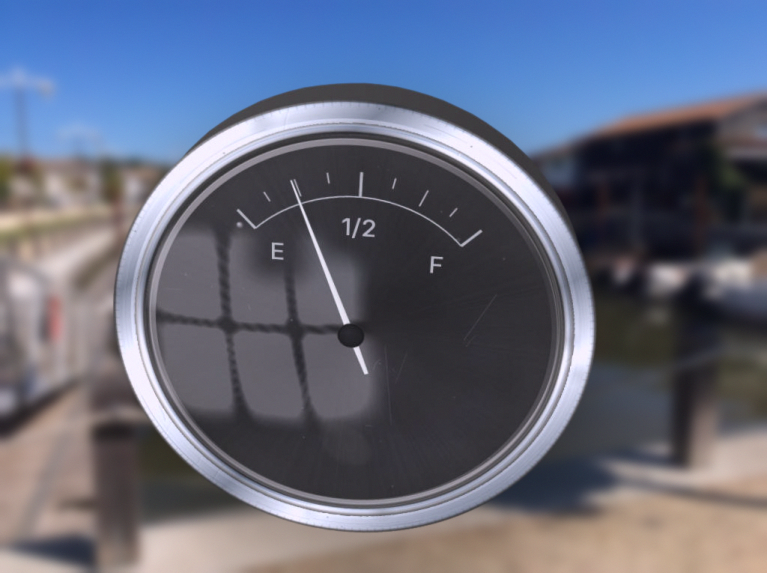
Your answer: **0.25**
